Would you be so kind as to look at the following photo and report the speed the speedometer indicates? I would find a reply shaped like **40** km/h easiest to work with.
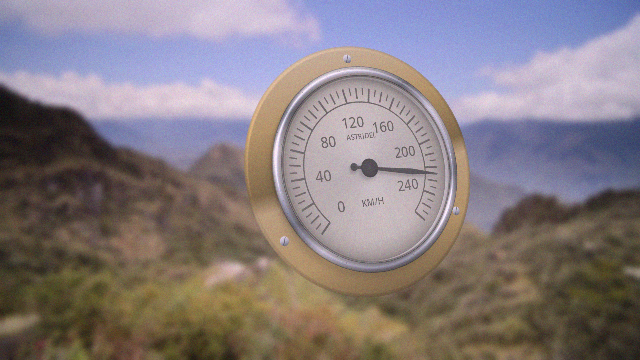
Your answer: **225** km/h
